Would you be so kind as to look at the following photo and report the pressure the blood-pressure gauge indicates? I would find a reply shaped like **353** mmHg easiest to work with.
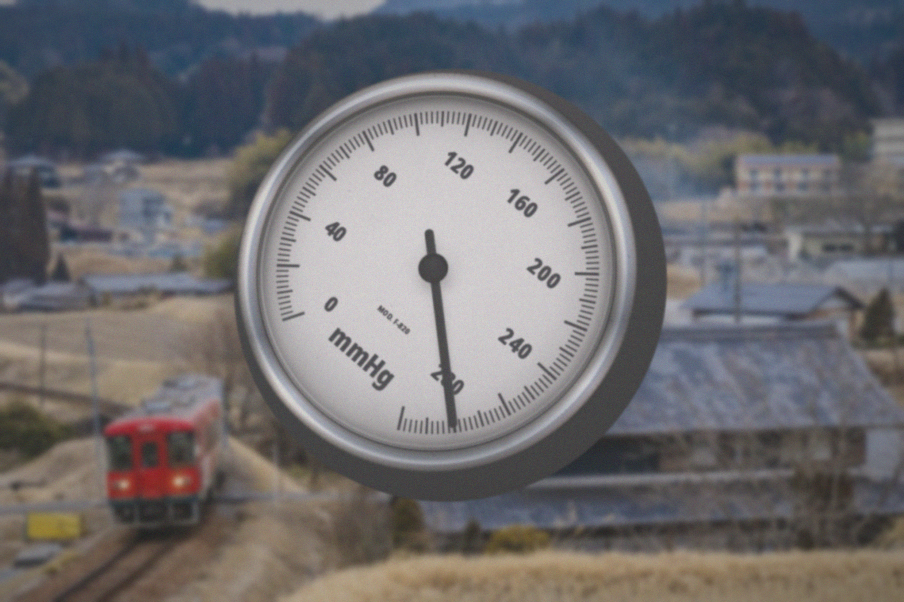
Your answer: **280** mmHg
